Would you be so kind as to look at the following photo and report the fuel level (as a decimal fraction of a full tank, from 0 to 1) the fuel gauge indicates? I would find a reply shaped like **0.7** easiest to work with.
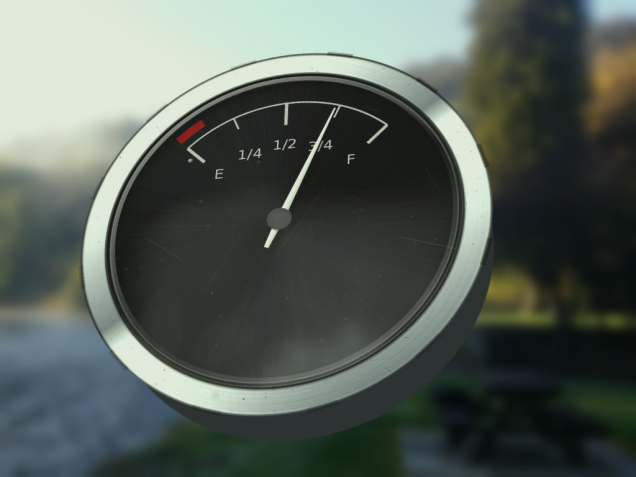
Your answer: **0.75**
